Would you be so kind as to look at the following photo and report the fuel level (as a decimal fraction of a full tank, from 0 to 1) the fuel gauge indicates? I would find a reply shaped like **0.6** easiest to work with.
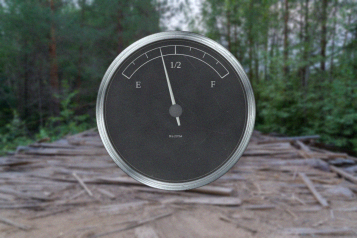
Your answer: **0.375**
